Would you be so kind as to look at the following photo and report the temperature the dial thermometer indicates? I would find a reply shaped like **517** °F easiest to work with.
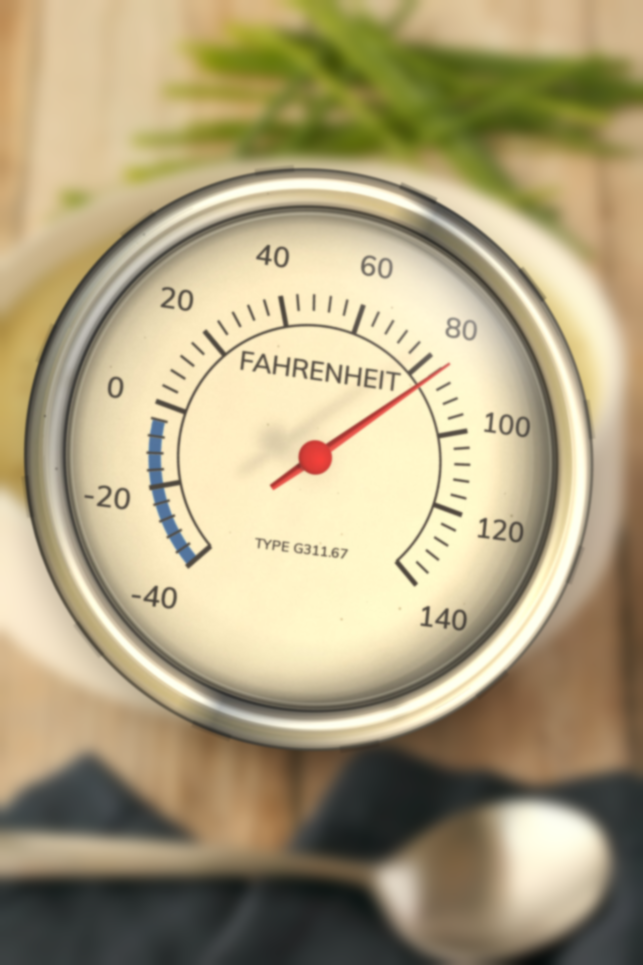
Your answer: **84** °F
